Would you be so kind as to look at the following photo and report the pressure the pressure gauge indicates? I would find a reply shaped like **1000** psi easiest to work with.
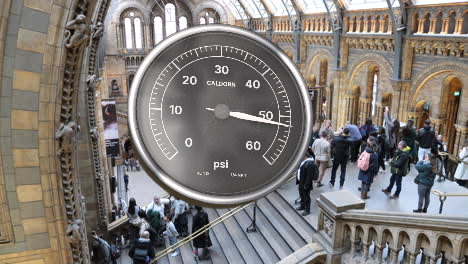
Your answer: **52** psi
